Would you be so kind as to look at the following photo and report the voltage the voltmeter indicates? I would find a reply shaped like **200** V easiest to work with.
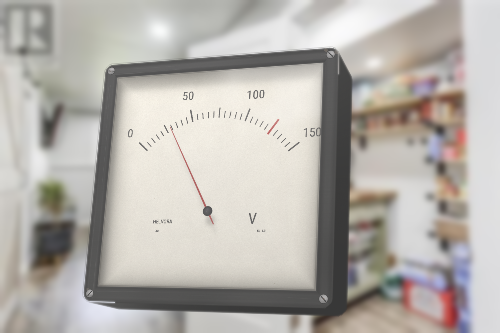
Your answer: **30** V
